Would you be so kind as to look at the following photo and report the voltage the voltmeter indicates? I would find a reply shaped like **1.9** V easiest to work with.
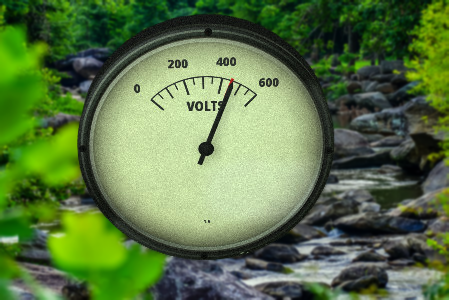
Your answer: **450** V
